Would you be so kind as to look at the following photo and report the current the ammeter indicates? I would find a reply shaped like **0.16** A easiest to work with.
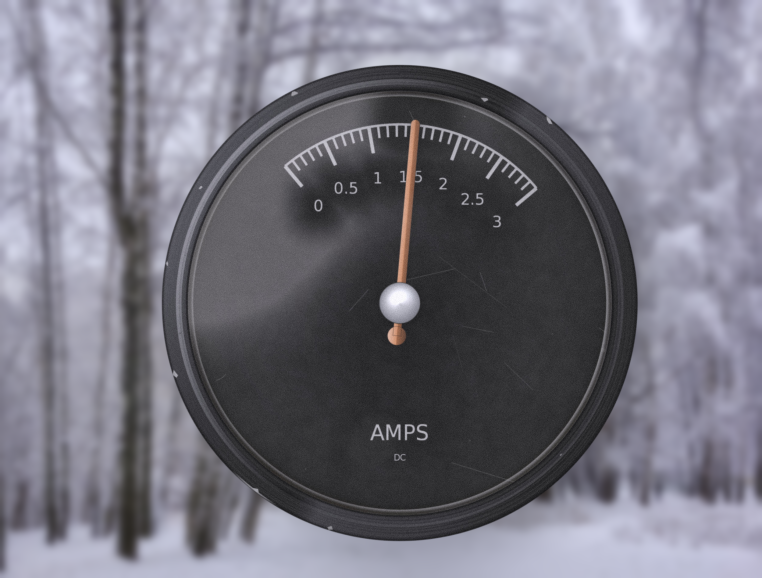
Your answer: **1.5** A
